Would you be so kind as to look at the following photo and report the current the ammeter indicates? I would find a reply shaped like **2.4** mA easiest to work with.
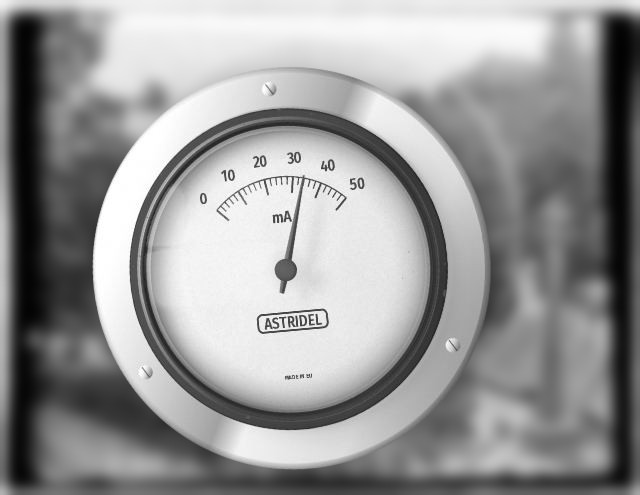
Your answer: **34** mA
